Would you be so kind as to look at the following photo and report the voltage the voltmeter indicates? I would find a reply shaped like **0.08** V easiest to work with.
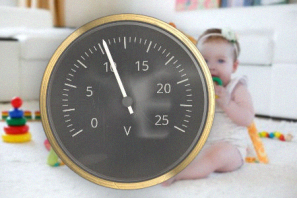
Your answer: **10.5** V
